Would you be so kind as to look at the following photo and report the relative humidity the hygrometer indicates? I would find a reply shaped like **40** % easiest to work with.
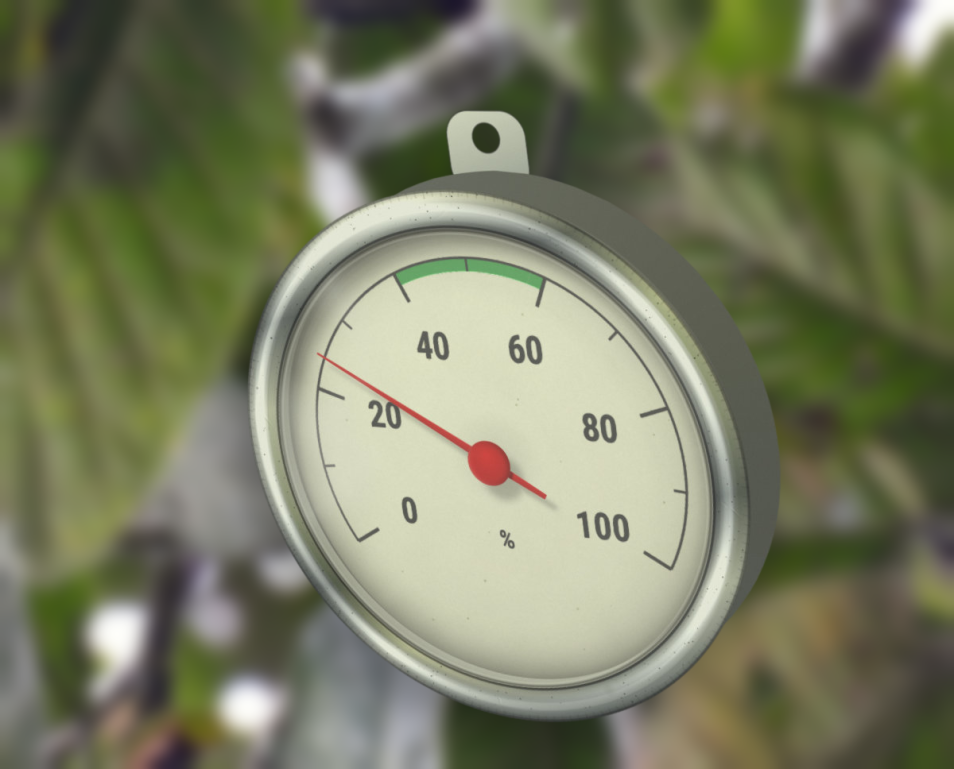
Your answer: **25** %
